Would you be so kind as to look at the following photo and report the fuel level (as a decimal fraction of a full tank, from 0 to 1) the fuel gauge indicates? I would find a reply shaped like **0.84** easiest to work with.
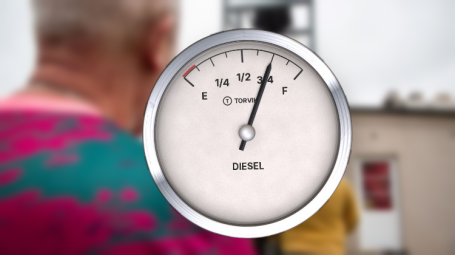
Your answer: **0.75**
